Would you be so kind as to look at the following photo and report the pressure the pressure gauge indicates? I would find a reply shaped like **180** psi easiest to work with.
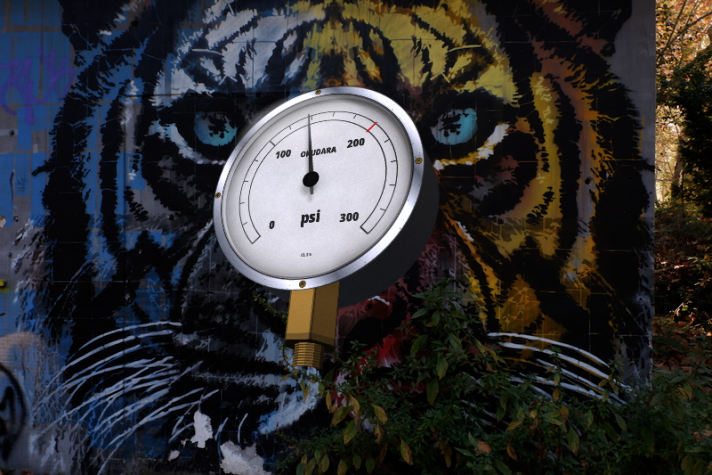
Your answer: **140** psi
